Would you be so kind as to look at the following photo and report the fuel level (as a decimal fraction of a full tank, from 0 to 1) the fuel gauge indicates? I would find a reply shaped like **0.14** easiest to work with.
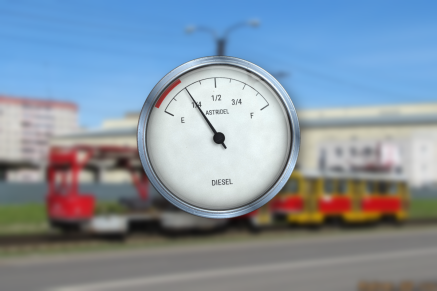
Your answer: **0.25**
